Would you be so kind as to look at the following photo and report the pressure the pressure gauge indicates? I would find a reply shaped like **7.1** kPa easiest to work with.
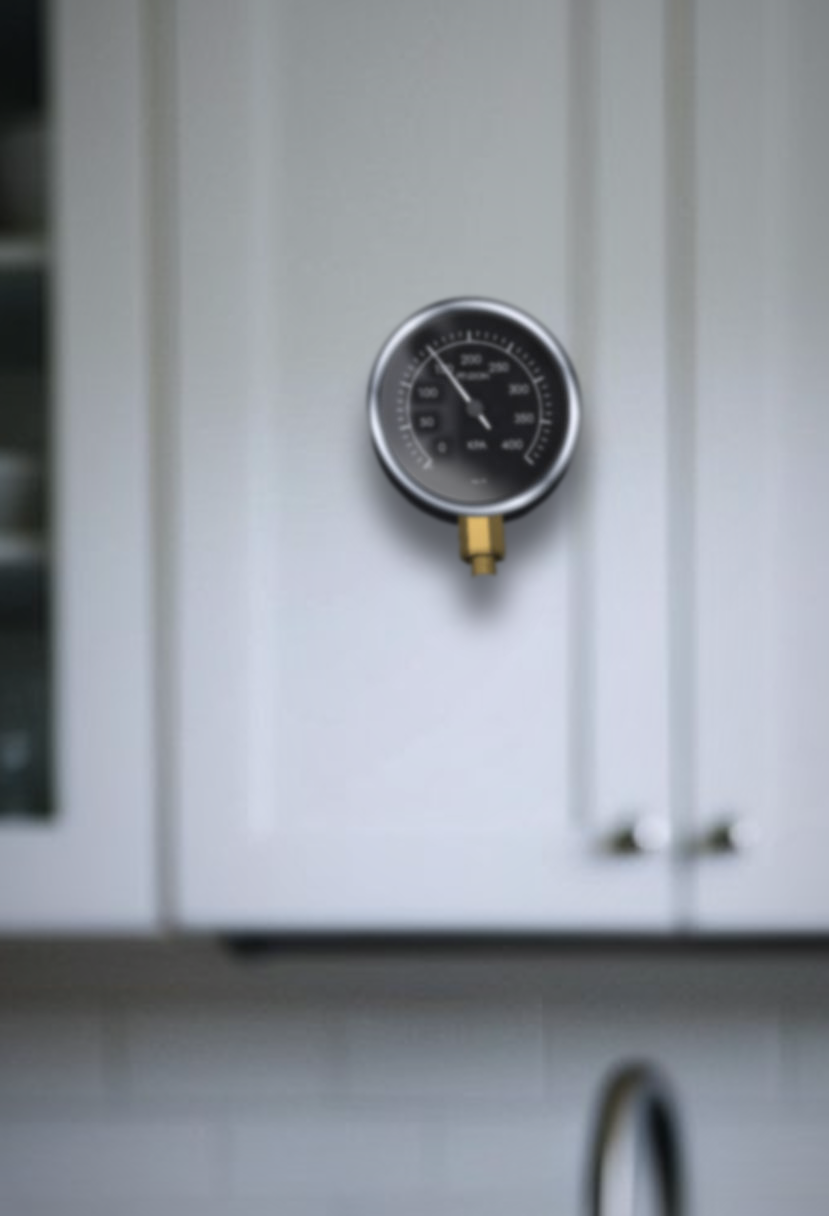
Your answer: **150** kPa
